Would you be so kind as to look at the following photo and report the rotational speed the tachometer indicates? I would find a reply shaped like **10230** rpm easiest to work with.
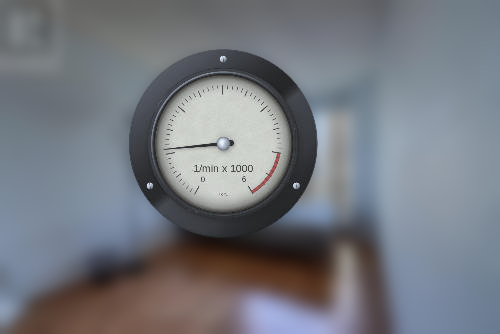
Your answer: **1100** rpm
